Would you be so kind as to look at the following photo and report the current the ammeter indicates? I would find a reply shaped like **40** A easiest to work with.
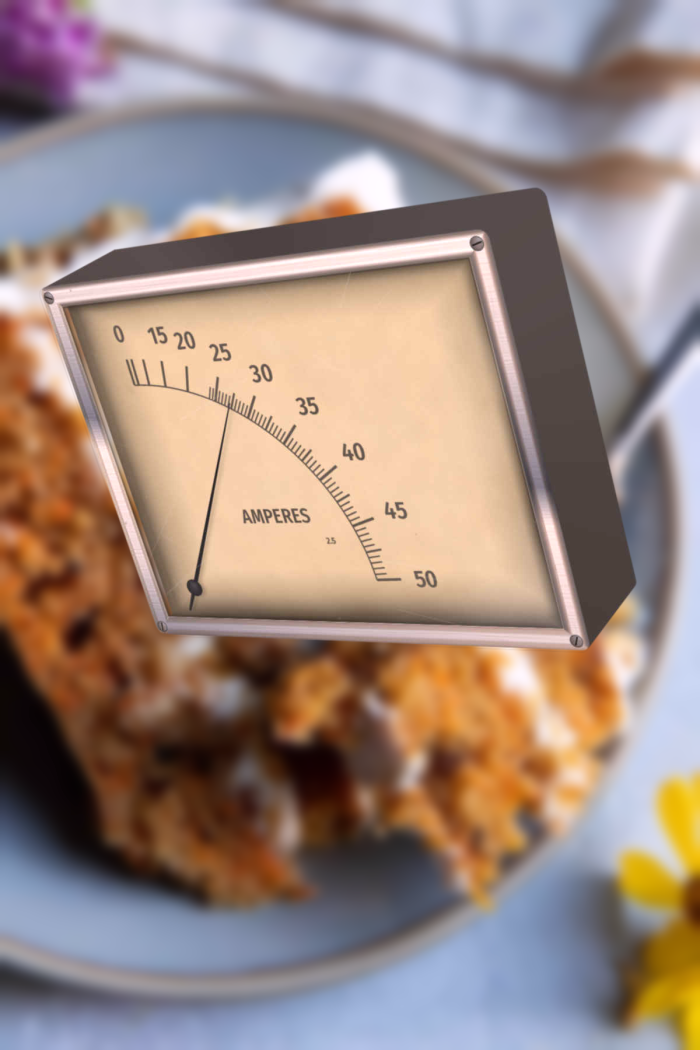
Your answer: **27.5** A
